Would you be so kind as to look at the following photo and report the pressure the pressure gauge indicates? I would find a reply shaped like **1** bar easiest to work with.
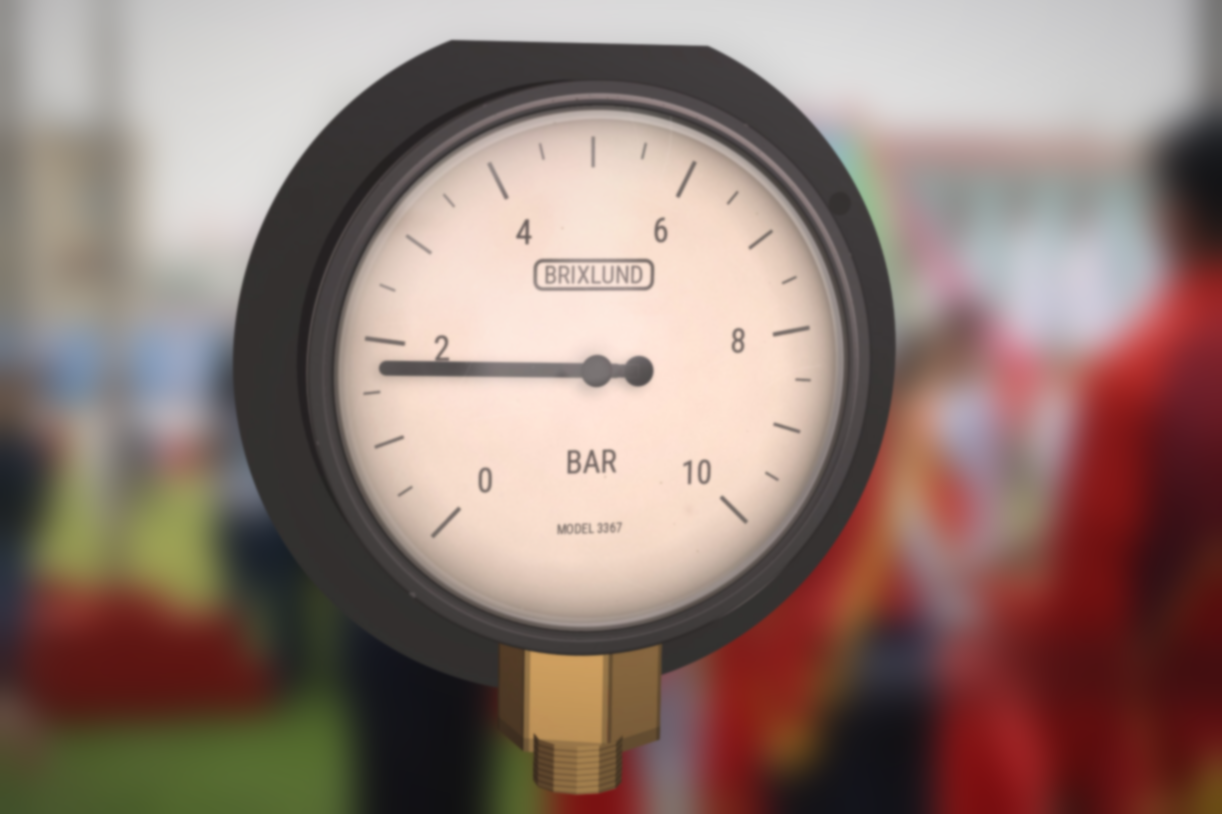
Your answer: **1.75** bar
